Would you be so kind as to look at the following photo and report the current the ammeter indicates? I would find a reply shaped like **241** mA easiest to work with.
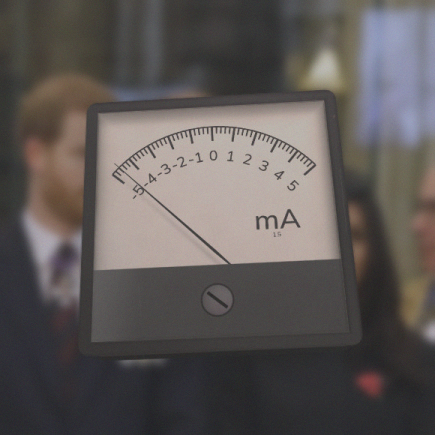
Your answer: **-4.6** mA
